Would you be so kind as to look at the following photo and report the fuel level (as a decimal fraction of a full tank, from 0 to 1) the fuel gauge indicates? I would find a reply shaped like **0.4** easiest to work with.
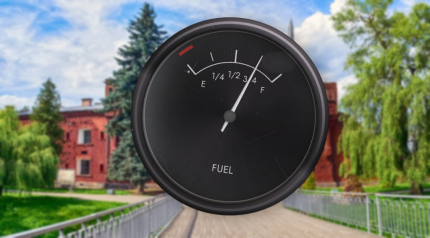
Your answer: **0.75**
